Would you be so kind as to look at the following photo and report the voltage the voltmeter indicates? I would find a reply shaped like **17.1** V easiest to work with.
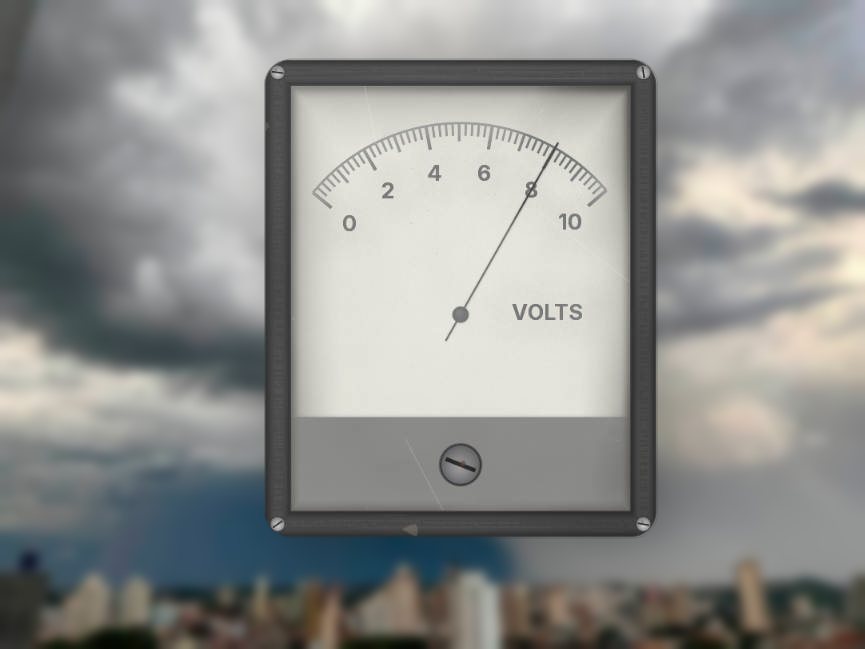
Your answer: **8** V
